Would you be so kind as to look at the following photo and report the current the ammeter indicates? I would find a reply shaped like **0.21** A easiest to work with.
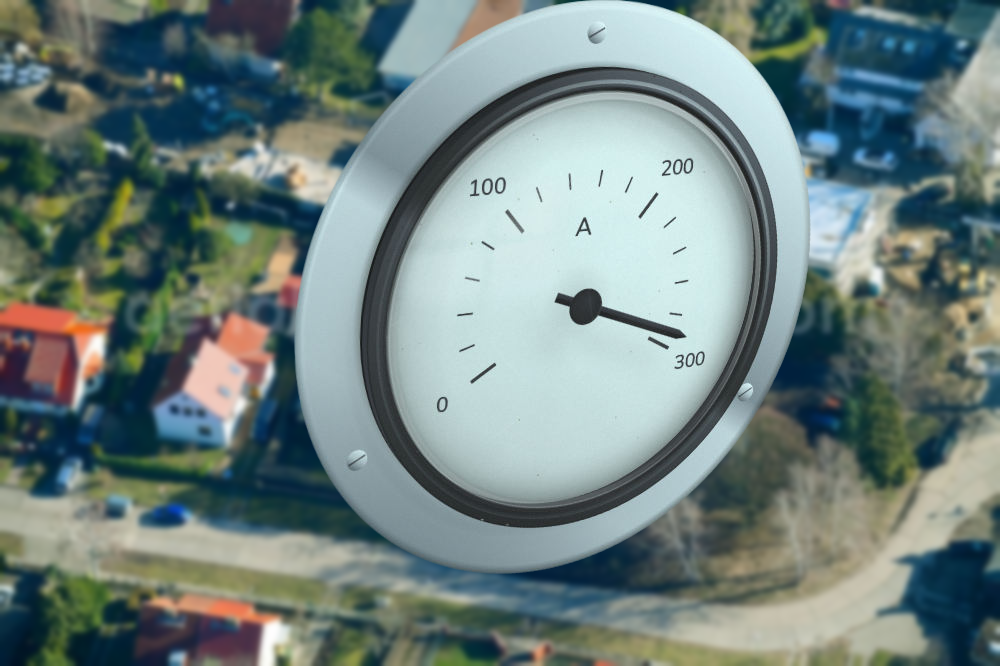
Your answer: **290** A
